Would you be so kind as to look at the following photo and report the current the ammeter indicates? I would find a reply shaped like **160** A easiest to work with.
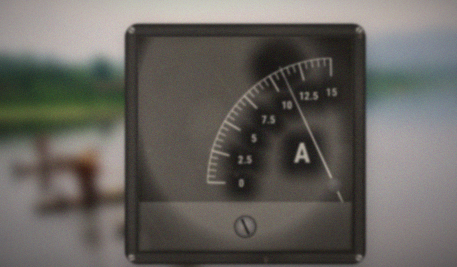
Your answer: **11** A
